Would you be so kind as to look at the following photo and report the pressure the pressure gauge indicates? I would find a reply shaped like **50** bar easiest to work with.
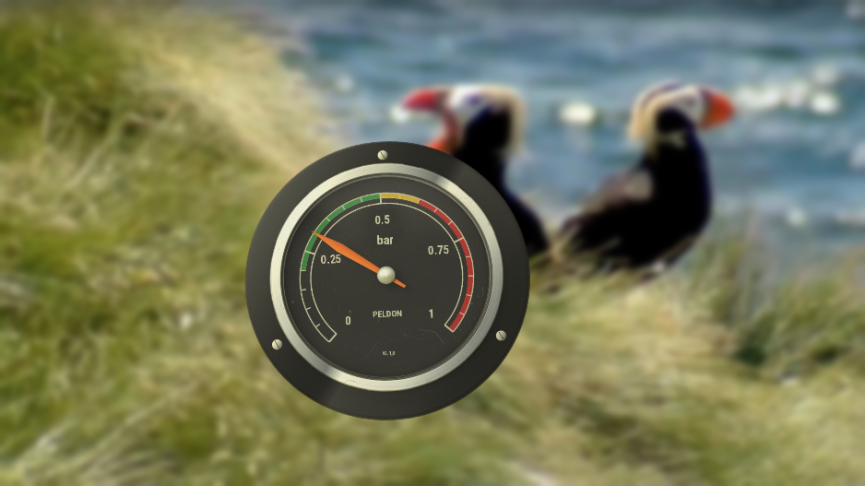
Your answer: **0.3** bar
